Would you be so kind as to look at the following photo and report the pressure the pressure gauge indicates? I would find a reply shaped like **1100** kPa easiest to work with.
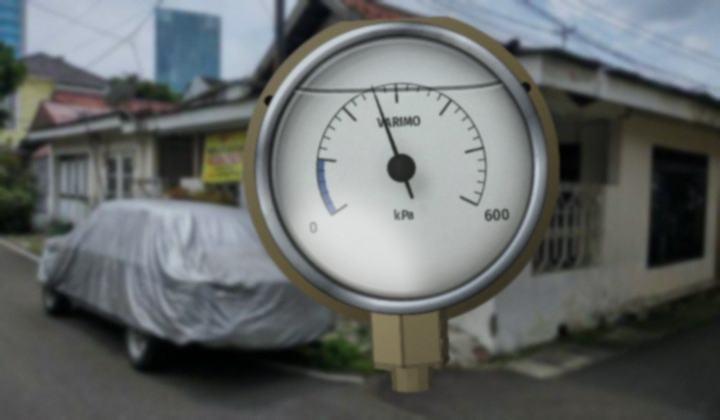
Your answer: **260** kPa
